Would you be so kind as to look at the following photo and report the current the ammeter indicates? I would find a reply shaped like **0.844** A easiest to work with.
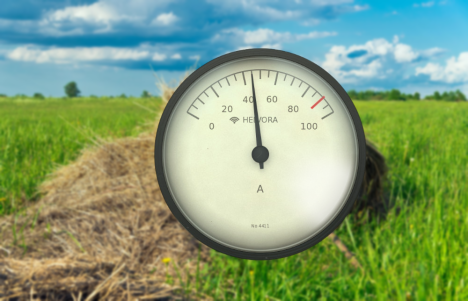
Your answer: **45** A
